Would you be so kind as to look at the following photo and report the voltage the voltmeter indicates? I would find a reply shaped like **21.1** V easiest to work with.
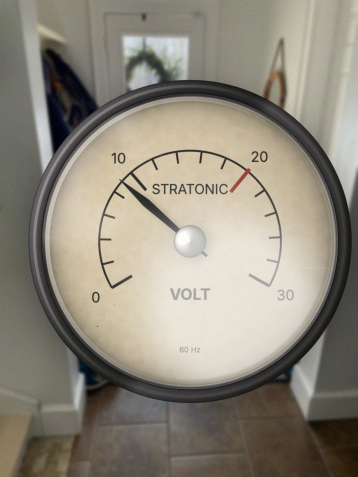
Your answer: **9** V
